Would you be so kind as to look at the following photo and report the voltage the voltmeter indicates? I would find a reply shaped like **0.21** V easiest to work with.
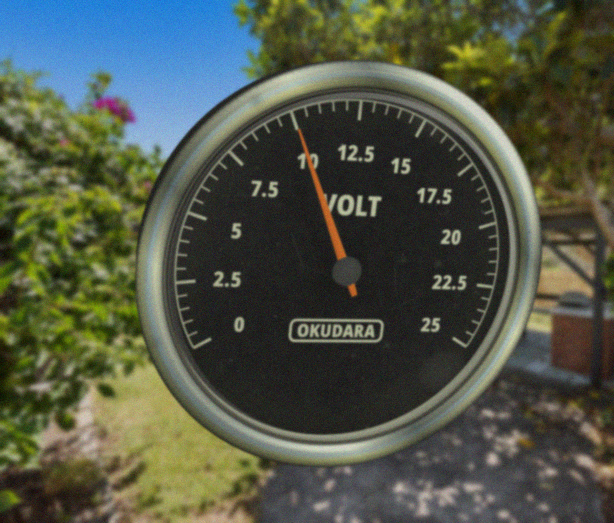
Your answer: **10** V
